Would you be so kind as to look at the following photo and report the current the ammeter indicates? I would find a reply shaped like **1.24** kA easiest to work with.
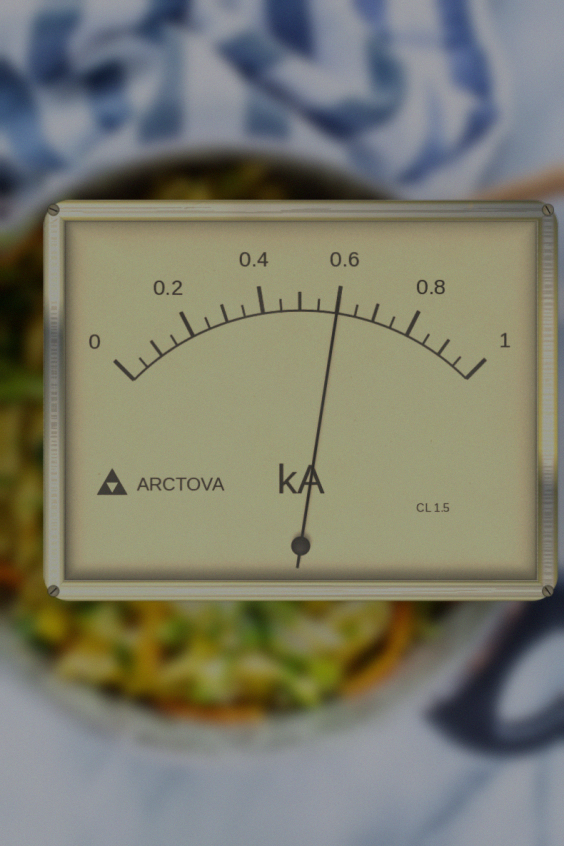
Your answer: **0.6** kA
